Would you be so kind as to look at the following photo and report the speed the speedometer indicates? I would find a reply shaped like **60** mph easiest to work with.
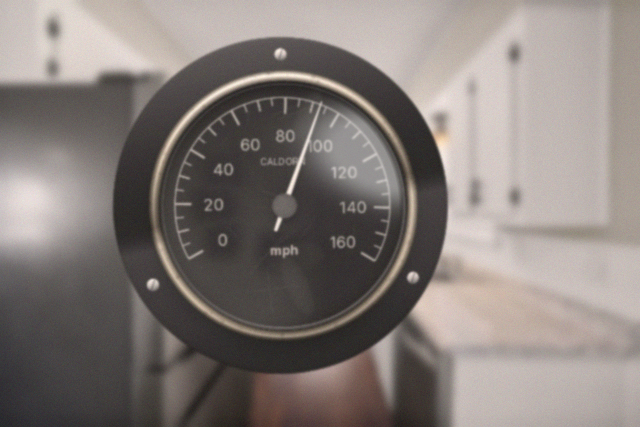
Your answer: **92.5** mph
